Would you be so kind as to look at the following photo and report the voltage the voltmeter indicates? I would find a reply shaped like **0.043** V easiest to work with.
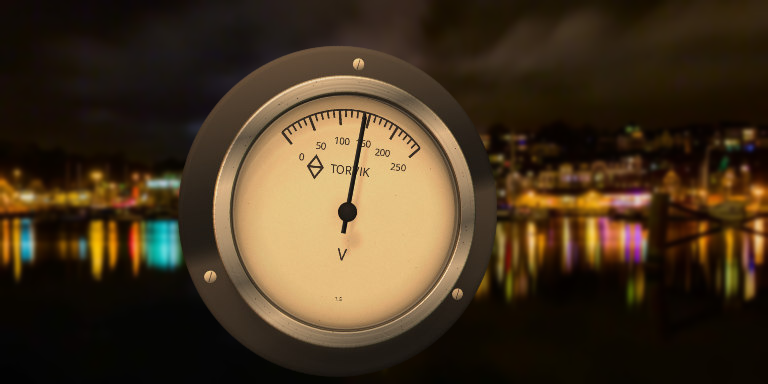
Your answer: **140** V
